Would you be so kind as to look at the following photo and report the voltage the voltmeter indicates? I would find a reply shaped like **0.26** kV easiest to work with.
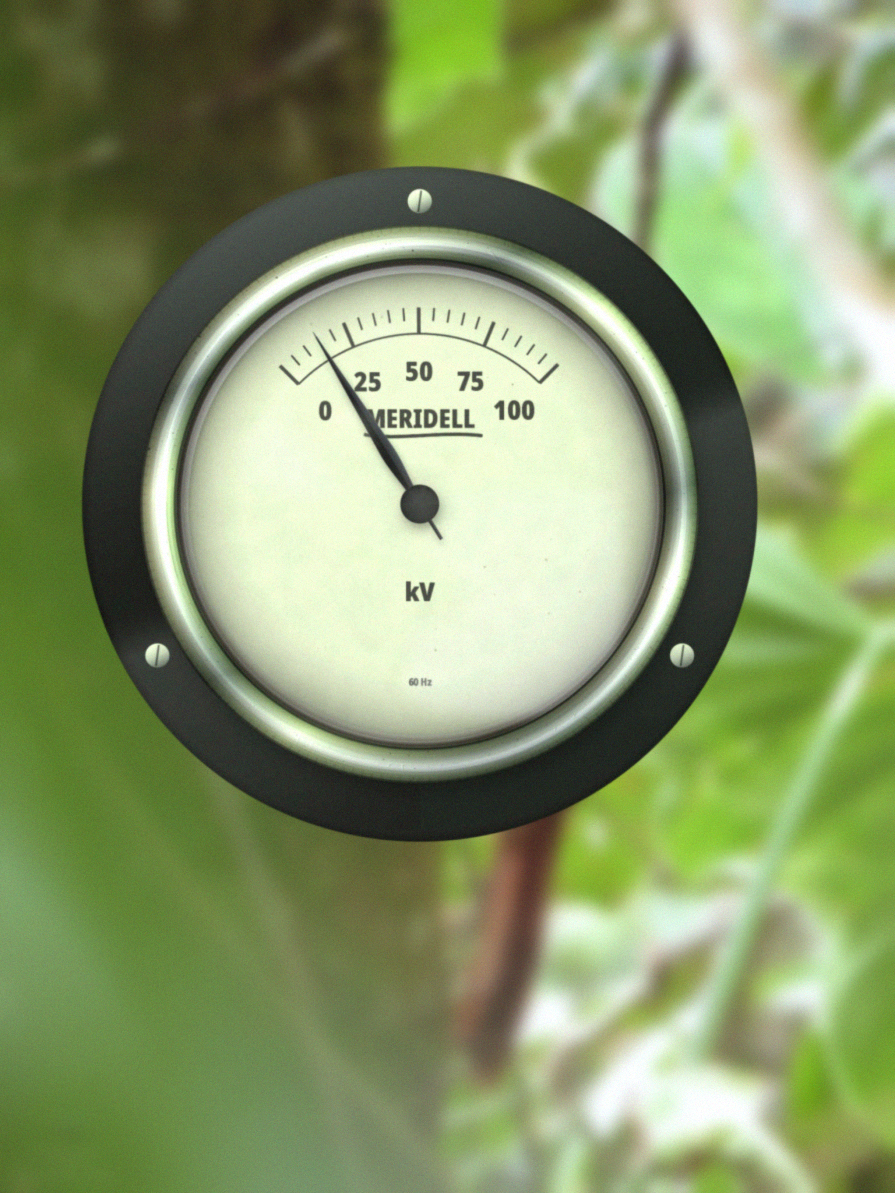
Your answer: **15** kV
